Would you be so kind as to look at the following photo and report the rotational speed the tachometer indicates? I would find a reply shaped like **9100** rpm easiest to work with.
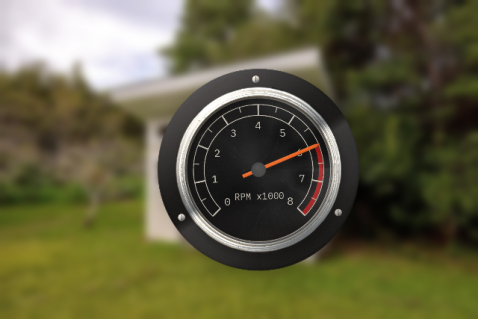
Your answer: **6000** rpm
